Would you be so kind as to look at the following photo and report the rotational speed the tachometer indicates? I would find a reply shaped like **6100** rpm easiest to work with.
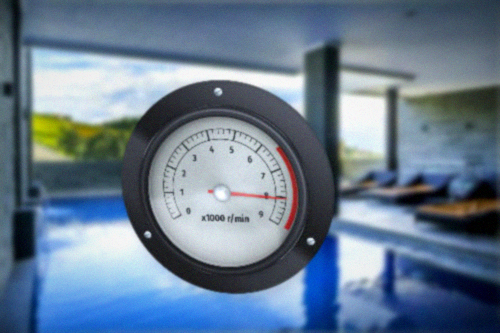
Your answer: **8000** rpm
